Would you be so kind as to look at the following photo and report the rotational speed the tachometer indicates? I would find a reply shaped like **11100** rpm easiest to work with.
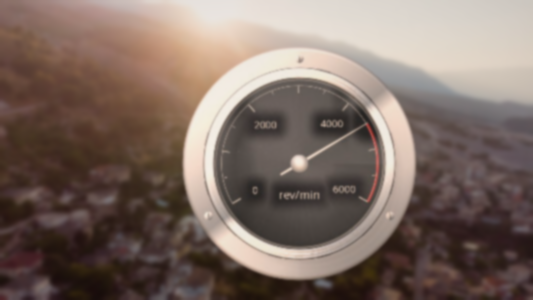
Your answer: **4500** rpm
